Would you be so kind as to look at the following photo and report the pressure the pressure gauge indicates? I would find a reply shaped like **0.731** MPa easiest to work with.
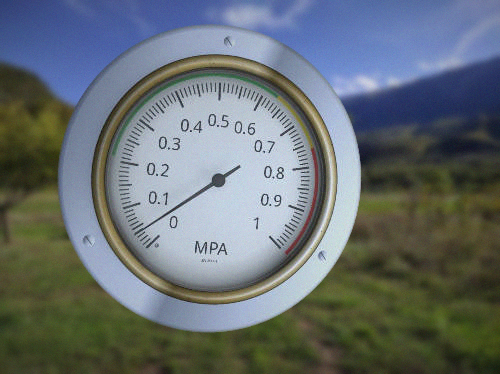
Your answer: **0.04** MPa
